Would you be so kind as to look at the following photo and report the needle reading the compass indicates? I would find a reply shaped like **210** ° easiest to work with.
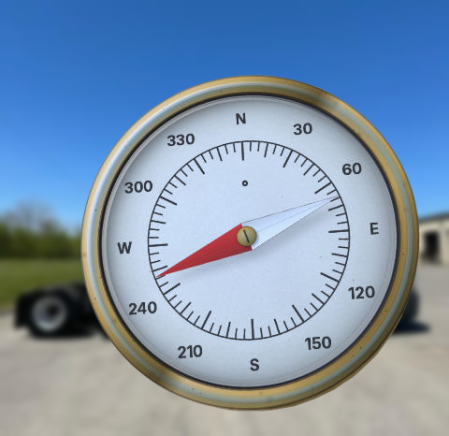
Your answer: **250** °
